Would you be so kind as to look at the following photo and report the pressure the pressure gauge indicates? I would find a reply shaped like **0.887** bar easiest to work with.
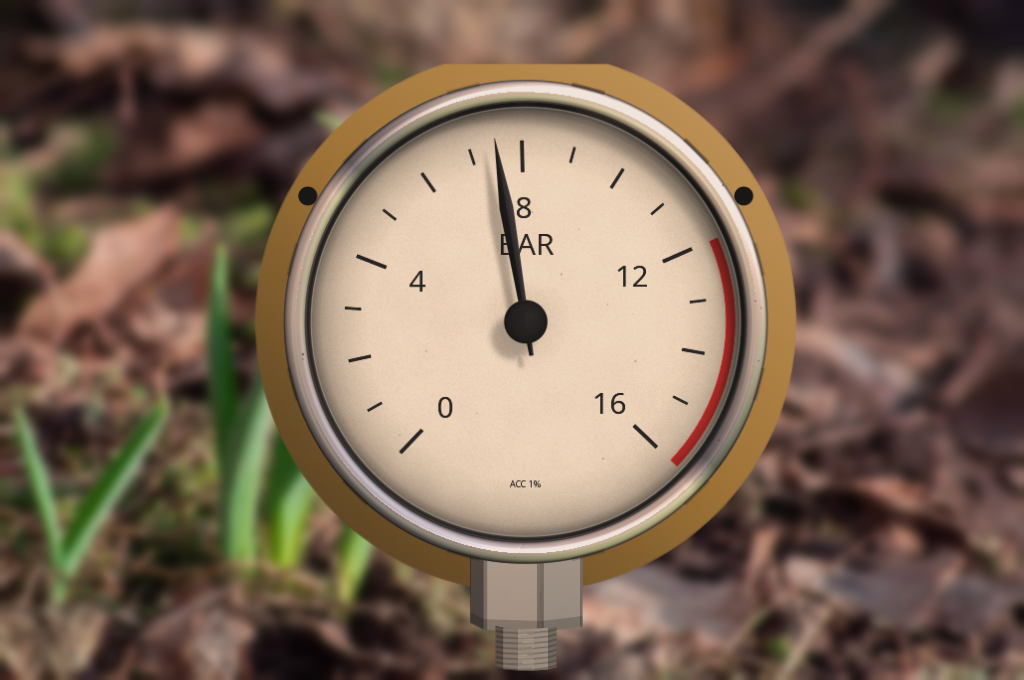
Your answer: **7.5** bar
